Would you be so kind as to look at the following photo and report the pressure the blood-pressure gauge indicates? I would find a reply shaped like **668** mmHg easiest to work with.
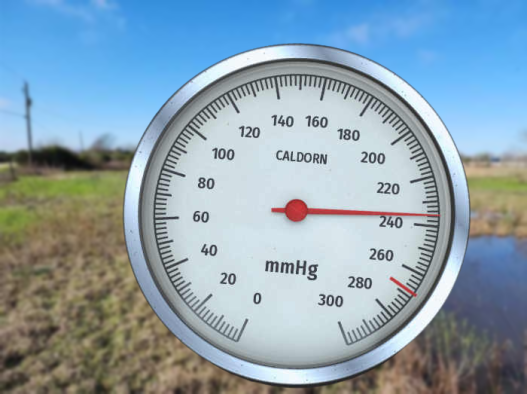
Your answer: **236** mmHg
